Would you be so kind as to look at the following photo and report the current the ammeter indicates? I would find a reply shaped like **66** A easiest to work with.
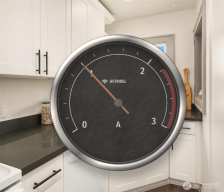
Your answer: **1** A
